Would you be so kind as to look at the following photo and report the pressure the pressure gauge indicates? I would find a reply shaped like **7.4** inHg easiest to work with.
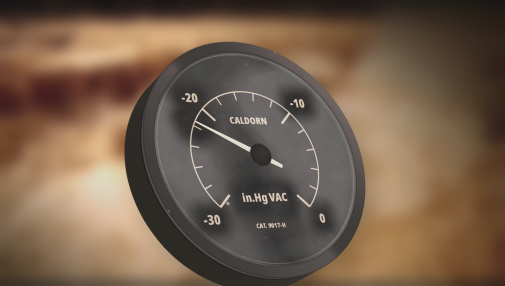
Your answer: **-22** inHg
